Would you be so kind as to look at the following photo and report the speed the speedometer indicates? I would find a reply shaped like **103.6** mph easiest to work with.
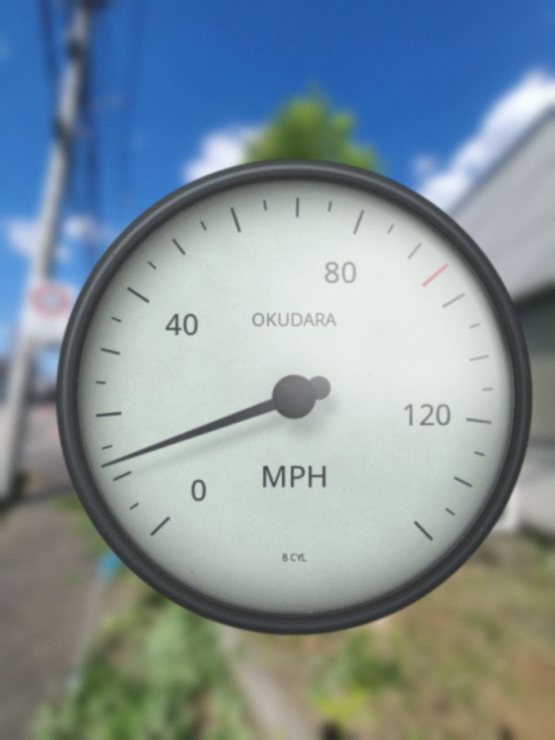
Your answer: **12.5** mph
